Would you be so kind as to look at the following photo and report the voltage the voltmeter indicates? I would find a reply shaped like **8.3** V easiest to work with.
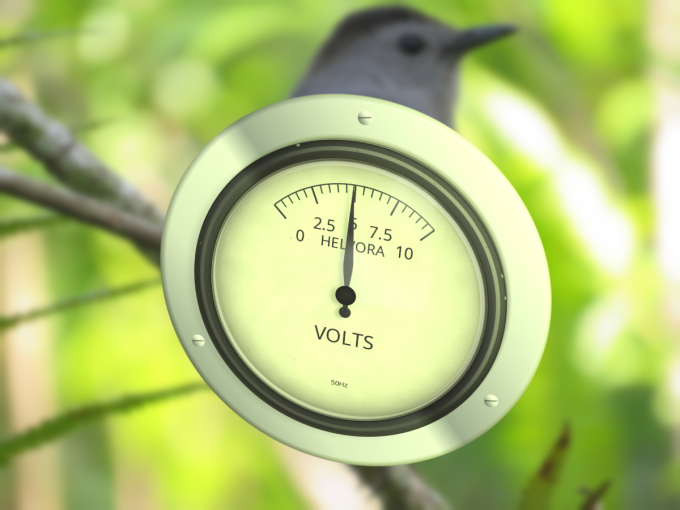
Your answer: **5** V
